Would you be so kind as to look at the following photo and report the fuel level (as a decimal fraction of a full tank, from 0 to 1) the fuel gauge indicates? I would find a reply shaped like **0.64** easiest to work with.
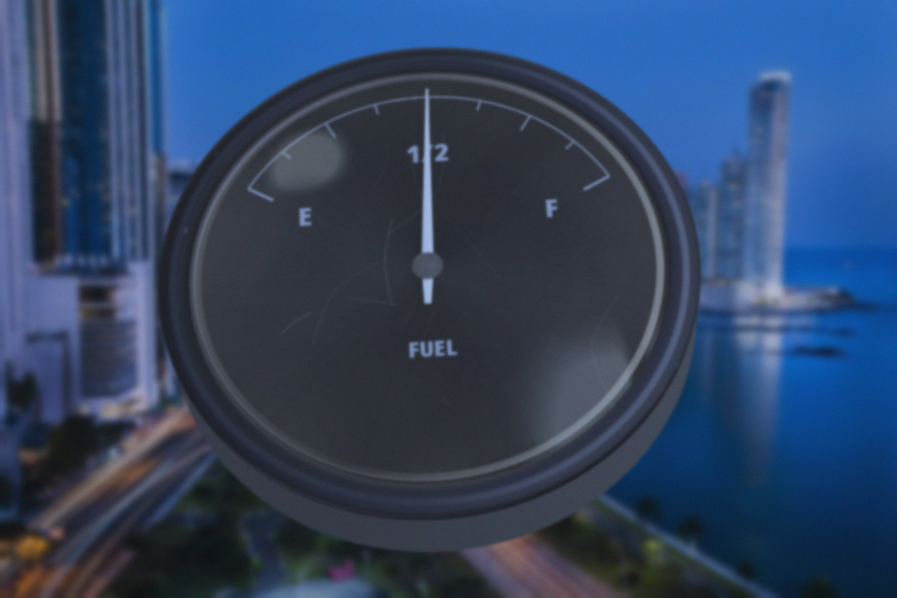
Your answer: **0.5**
